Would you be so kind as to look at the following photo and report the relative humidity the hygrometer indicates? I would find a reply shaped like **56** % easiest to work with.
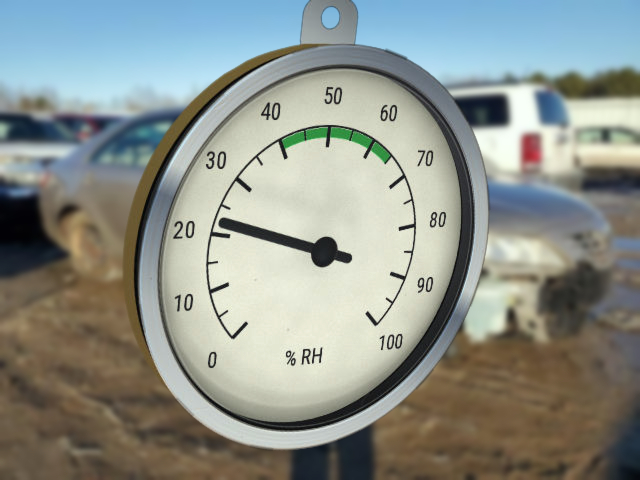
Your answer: **22.5** %
